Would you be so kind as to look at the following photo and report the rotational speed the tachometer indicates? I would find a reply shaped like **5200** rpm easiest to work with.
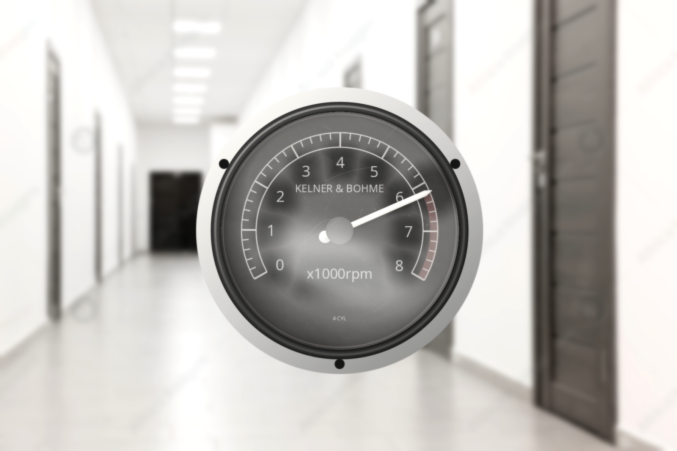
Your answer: **6200** rpm
